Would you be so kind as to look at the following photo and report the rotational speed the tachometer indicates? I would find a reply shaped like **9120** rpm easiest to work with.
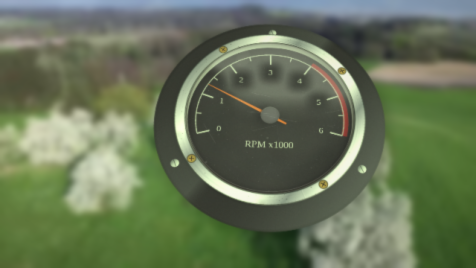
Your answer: **1250** rpm
